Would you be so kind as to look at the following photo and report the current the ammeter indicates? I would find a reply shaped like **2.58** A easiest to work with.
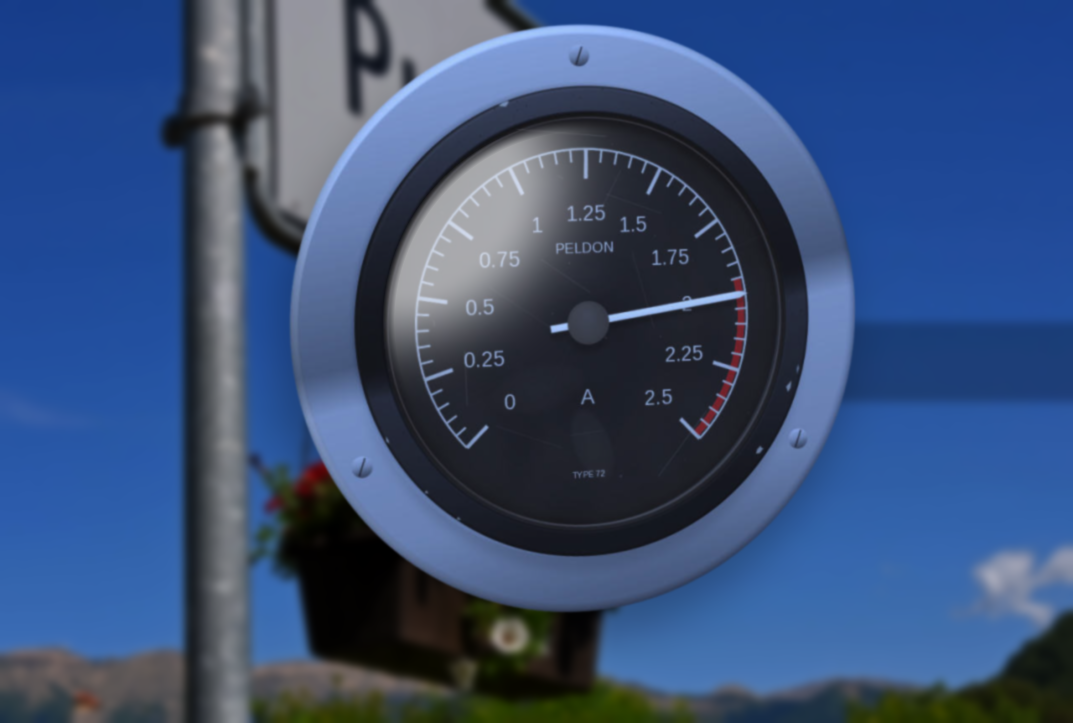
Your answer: **2** A
